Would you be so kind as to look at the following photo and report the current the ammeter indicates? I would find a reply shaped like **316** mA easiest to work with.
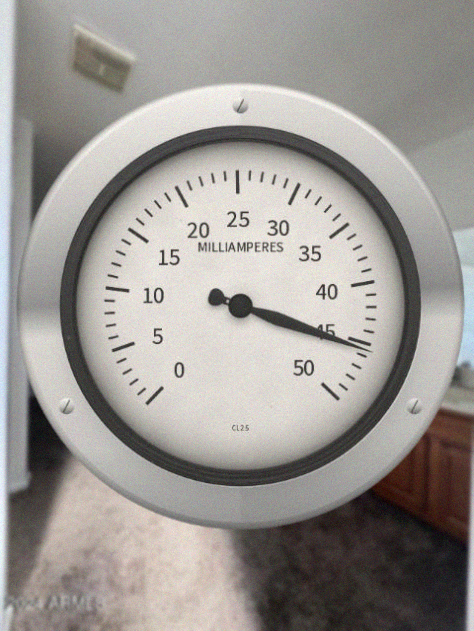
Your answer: **45.5** mA
